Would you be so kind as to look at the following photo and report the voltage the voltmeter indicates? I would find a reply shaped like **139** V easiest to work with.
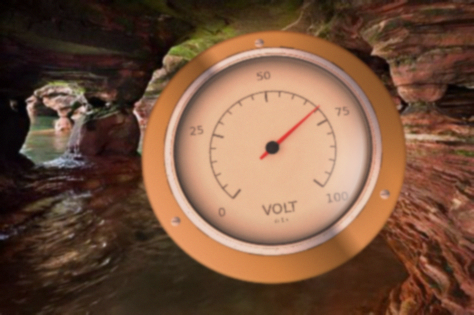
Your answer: **70** V
